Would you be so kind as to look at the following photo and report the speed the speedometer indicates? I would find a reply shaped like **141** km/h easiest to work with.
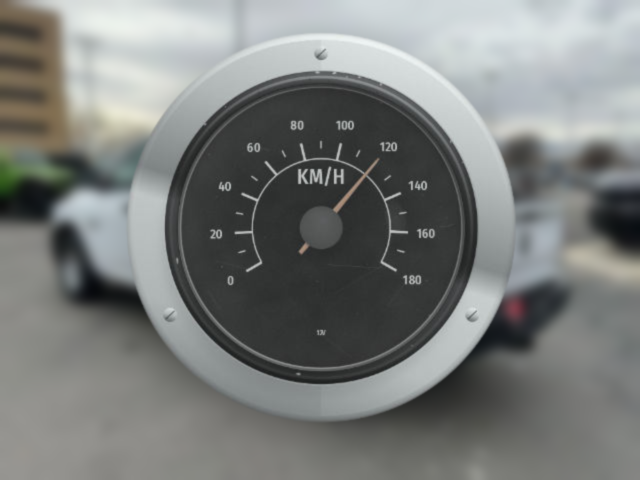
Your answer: **120** km/h
